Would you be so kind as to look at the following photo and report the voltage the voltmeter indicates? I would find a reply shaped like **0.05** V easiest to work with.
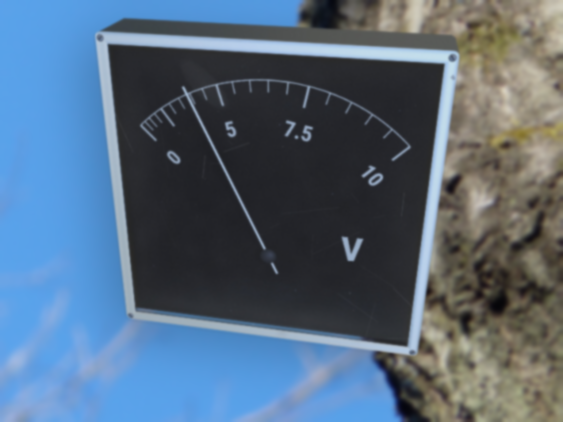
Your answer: **4** V
